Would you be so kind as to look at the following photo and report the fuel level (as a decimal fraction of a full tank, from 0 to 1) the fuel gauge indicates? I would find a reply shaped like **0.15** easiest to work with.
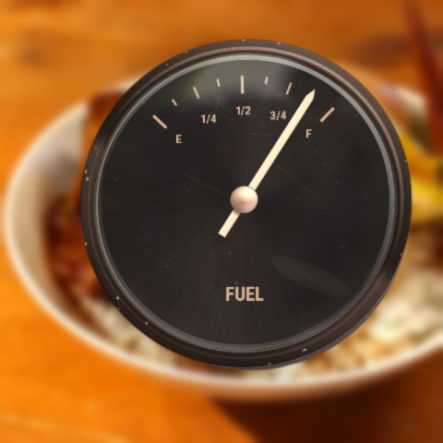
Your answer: **0.875**
